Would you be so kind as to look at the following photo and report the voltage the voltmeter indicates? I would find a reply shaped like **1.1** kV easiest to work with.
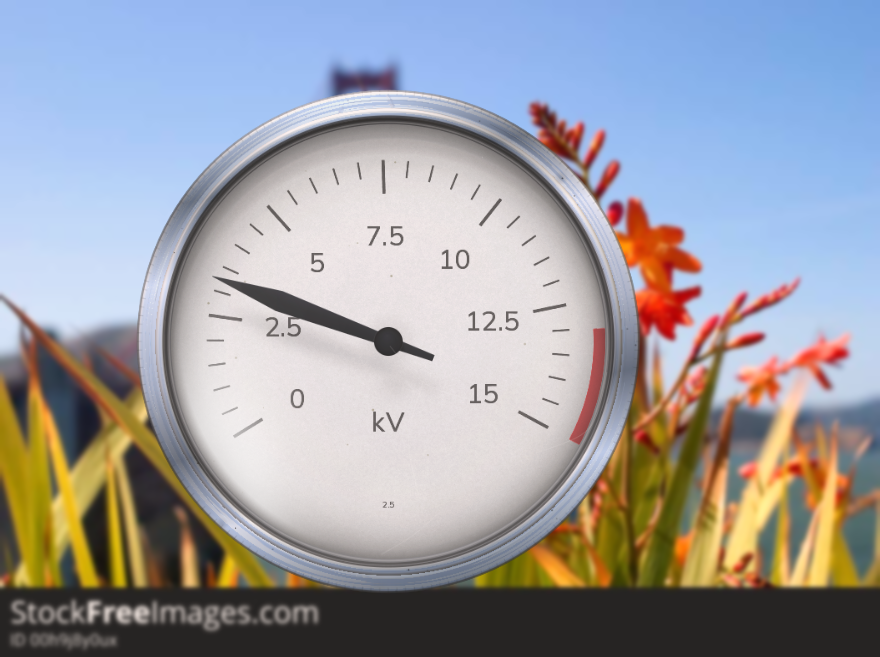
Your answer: **3.25** kV
